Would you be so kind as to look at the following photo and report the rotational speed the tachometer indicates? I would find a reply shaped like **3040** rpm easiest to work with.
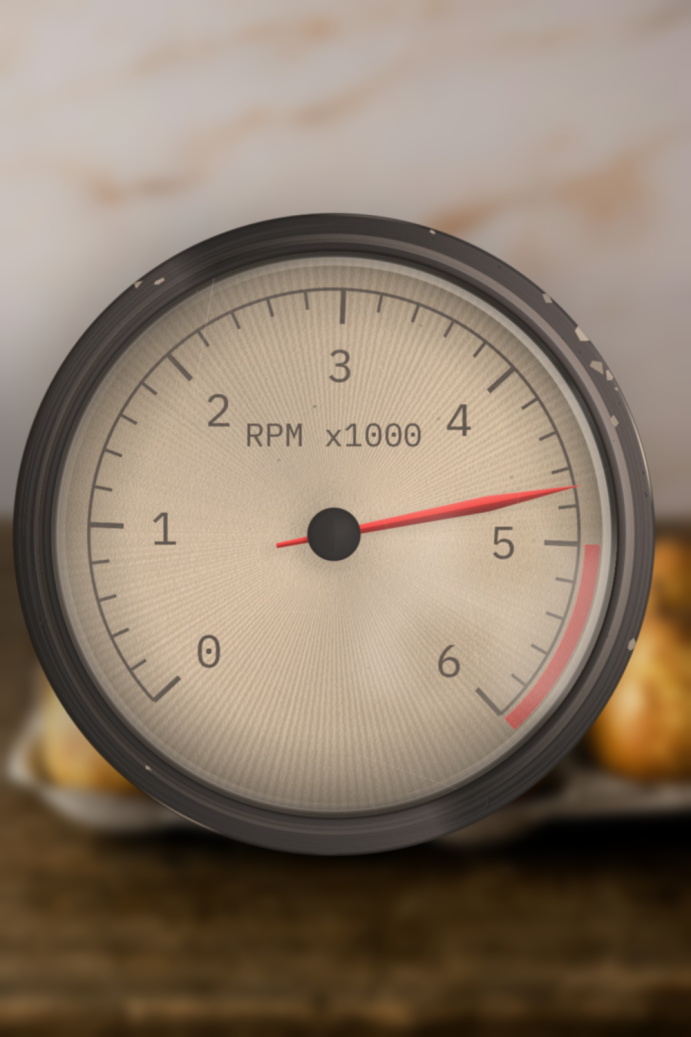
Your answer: **4700** rpm
